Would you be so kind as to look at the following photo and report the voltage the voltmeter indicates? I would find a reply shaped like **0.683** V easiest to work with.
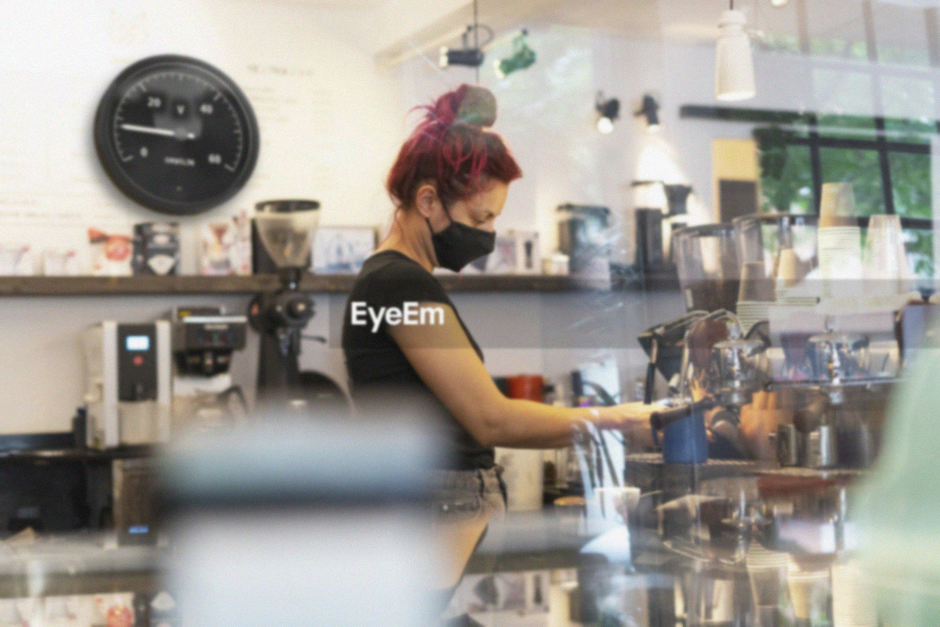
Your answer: **8** V
